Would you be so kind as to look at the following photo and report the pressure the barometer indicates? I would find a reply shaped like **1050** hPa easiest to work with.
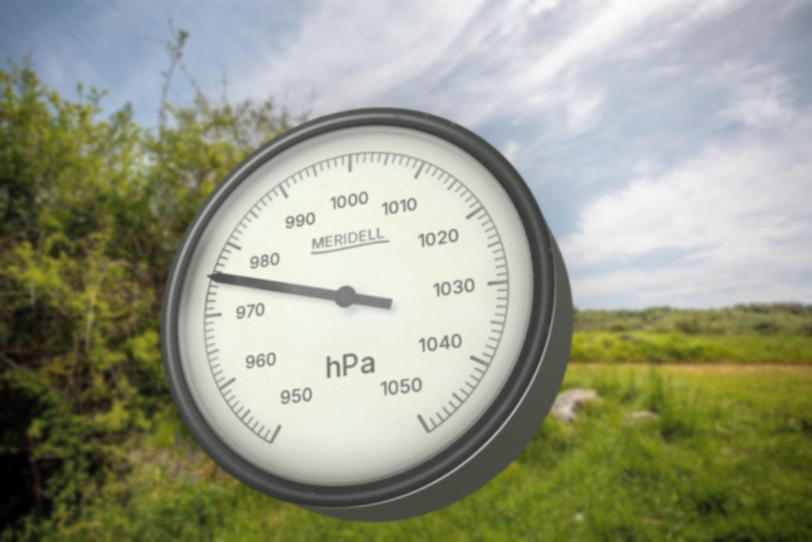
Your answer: **975** hPa
